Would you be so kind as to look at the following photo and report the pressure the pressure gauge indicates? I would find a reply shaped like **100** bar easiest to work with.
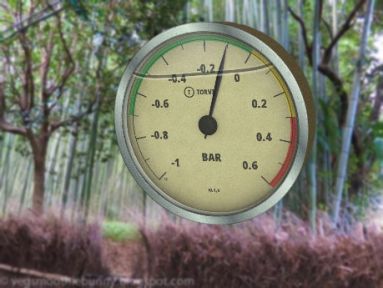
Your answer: **-0.1** bar
